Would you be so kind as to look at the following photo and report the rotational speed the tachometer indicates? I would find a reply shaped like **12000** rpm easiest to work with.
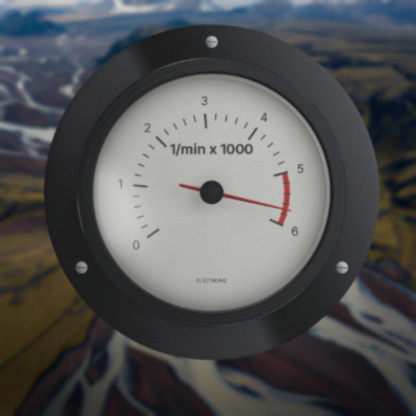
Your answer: **5700** rpm
